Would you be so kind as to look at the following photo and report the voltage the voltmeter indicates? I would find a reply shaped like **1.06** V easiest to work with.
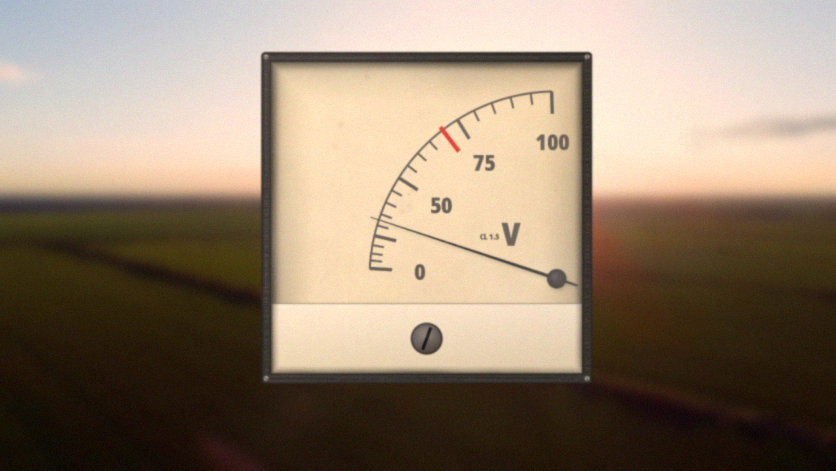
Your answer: **32.5** V
